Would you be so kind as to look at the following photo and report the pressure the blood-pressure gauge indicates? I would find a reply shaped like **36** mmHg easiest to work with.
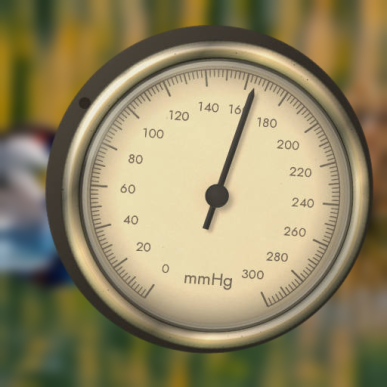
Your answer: **164** mmHg
